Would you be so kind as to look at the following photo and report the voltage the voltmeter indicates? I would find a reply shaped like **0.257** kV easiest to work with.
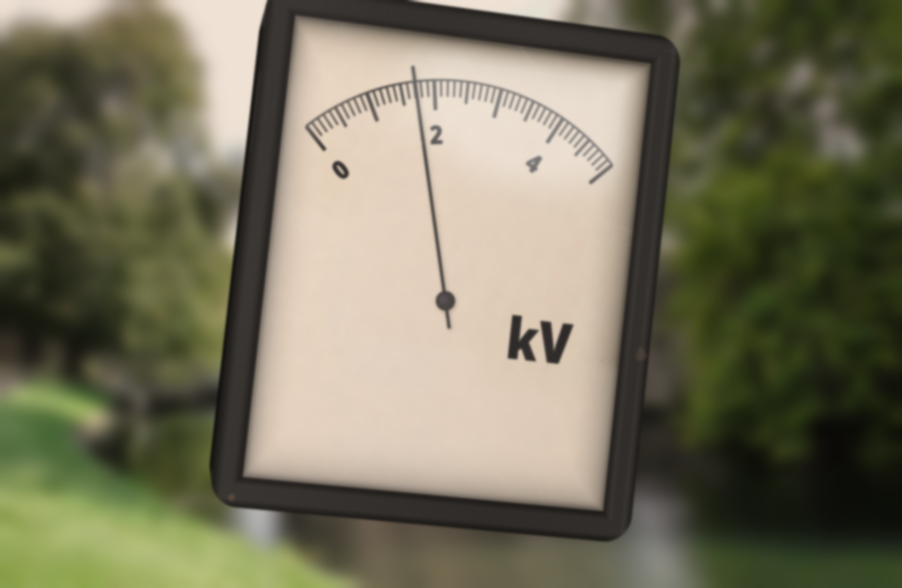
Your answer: **1.7** kV
